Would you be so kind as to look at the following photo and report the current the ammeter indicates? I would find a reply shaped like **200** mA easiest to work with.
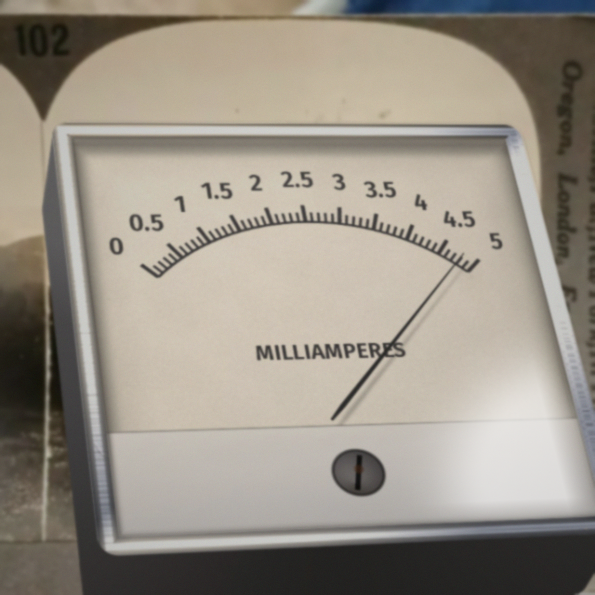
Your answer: **4.8** mA
